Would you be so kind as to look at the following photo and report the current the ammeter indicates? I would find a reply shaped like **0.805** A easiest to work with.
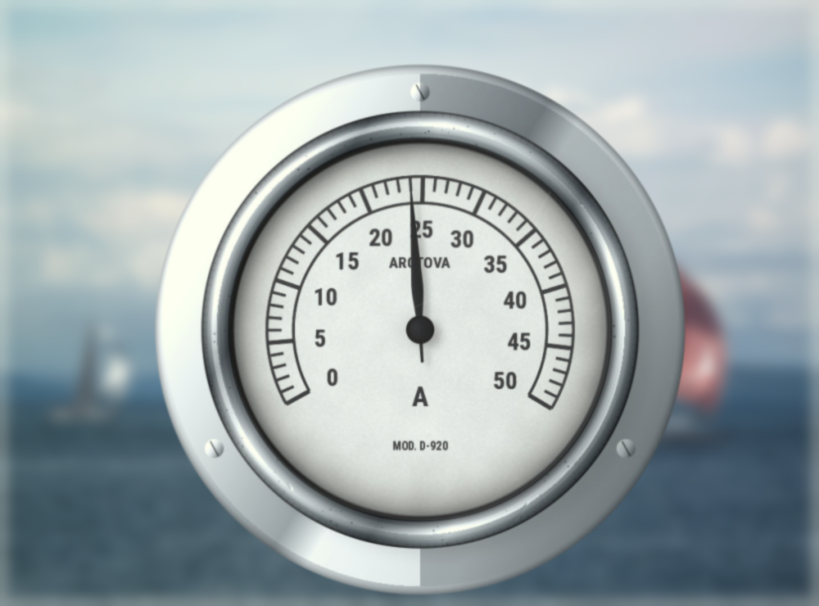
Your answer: **24** A
